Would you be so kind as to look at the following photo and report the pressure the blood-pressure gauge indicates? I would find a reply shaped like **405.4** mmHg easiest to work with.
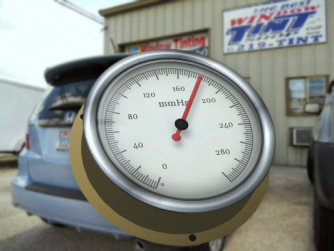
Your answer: **180** mmHg
